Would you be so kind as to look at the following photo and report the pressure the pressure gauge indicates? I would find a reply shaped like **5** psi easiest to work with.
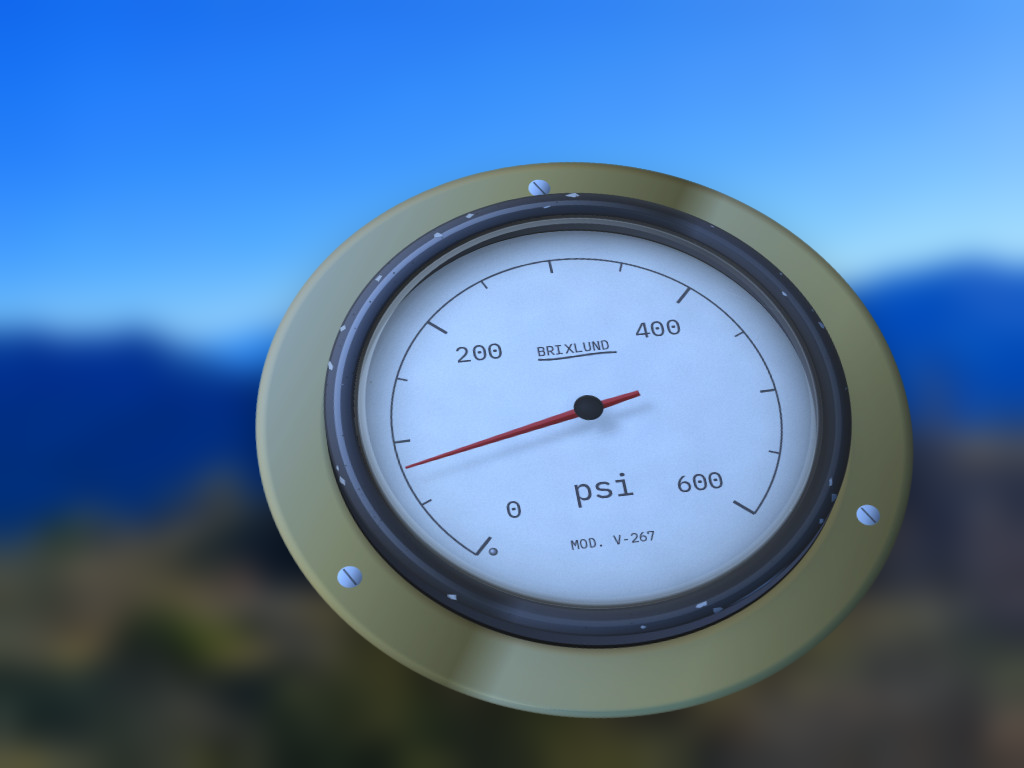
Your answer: **75** psi
